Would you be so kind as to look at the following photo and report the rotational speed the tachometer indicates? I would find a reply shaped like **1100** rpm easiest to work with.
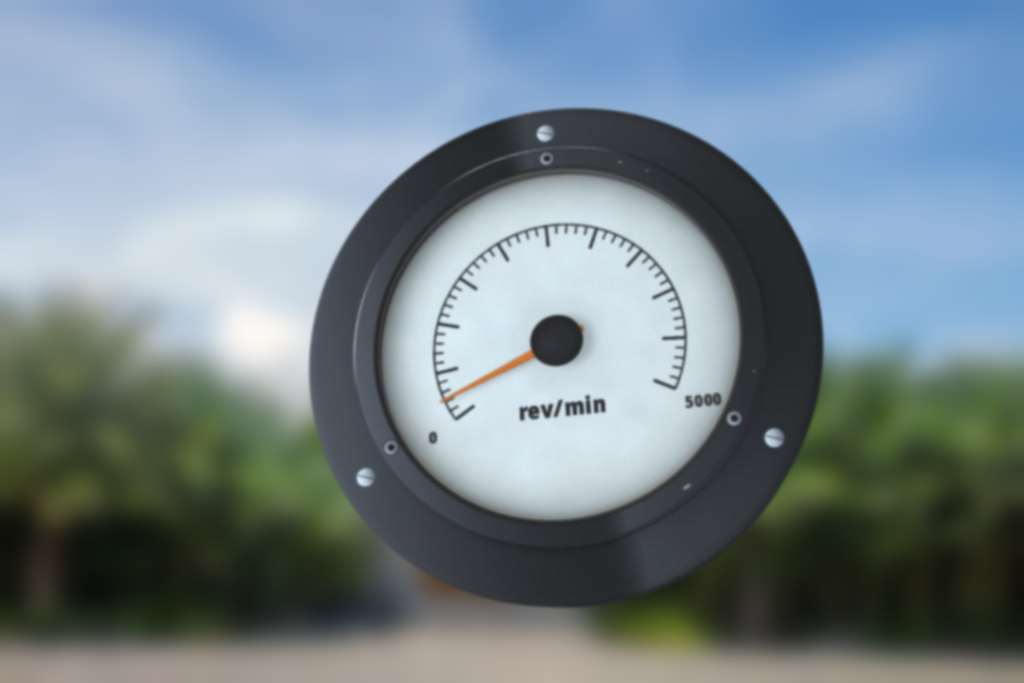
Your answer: **200** rpm
